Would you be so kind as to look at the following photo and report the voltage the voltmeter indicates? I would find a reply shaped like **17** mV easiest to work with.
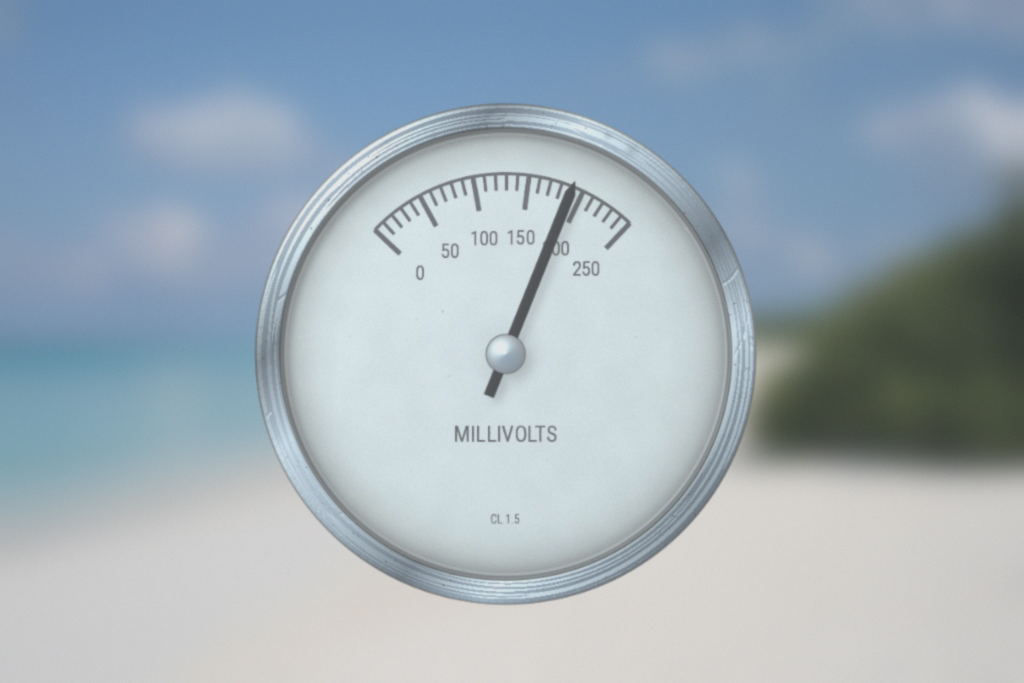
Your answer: **190** mV
